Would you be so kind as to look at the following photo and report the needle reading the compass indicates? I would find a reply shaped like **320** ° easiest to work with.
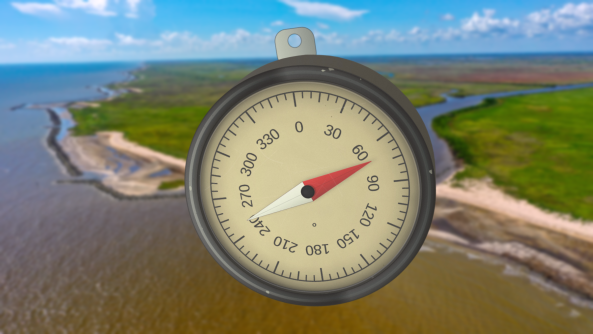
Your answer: **70** °
